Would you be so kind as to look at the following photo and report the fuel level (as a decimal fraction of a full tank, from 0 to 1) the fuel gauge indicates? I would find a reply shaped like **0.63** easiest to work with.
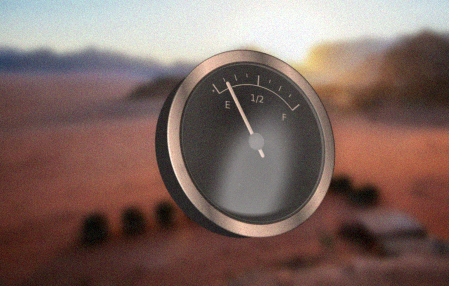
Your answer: **0.125**
